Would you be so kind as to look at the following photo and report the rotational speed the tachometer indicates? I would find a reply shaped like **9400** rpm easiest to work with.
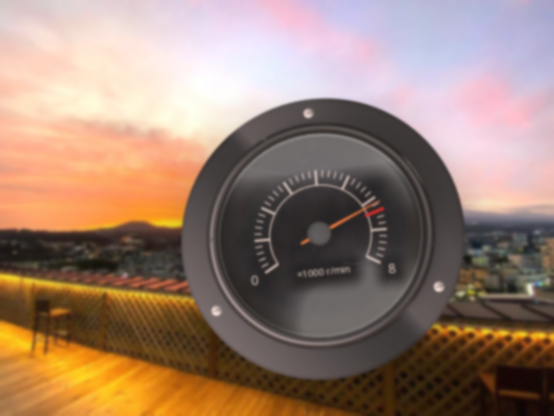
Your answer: **6200** rpm
